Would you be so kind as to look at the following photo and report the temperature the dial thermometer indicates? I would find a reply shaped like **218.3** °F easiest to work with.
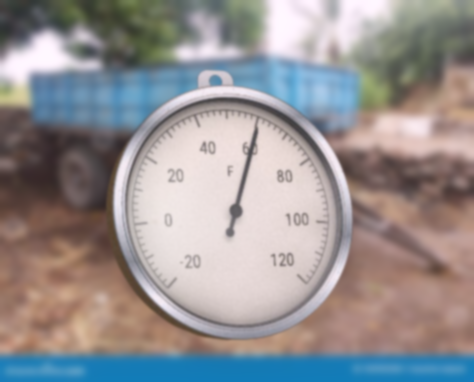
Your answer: **60** °F
